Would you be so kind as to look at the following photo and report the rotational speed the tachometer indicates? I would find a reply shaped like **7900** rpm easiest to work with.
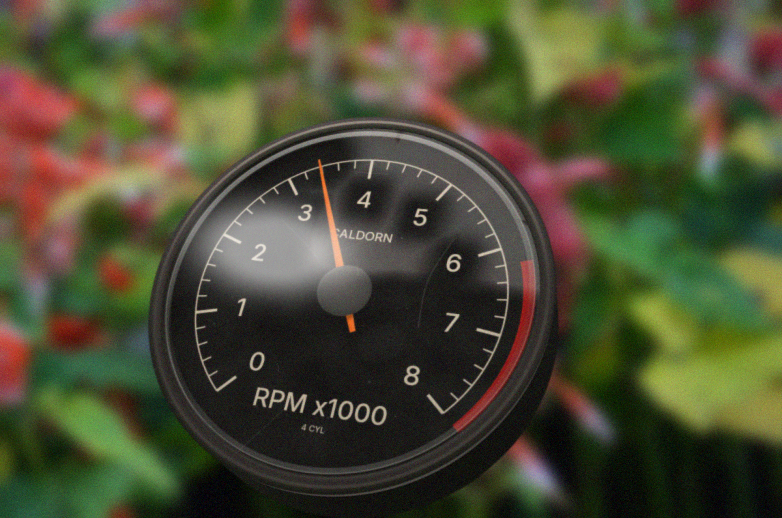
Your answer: **3400** rpm
